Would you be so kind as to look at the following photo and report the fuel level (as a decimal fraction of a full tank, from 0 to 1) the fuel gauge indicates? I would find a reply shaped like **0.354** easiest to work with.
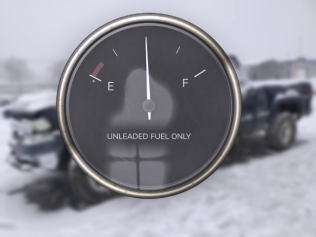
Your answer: **0.5**
